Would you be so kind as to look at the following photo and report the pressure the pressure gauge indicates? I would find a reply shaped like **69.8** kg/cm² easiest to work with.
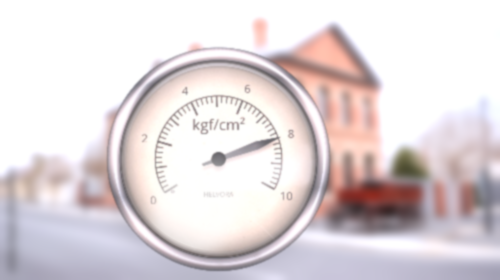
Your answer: **8** kg/cm²
